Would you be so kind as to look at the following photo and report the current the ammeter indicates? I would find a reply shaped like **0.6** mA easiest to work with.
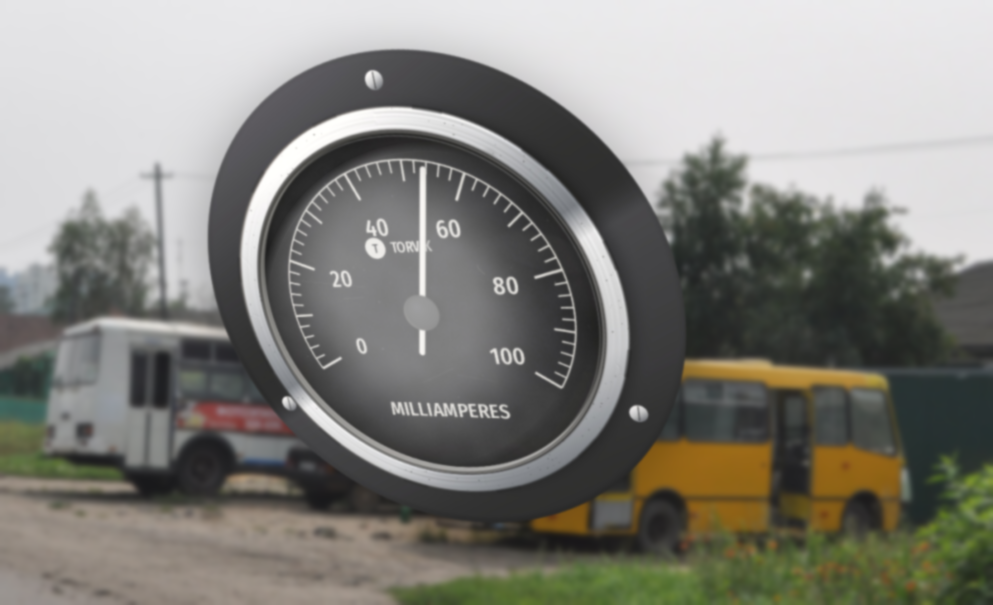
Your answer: **54** mA
